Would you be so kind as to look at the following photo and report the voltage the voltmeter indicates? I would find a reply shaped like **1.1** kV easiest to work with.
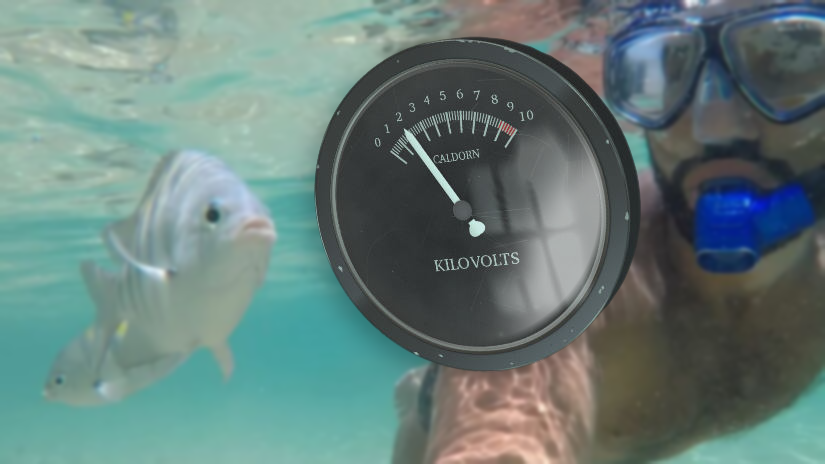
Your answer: **2** kV
